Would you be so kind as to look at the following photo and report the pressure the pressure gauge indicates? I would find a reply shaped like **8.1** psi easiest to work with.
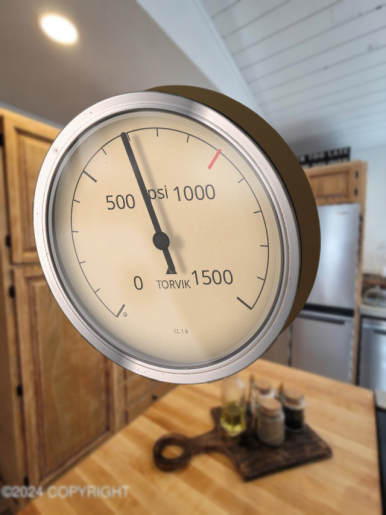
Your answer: **700** psi
